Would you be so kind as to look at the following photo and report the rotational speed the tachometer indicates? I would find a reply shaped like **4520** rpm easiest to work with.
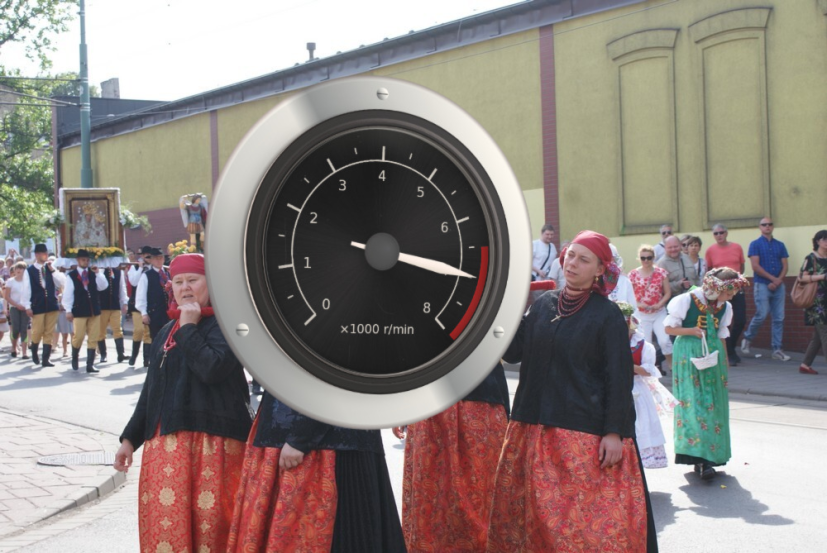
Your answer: **7000** rpm
